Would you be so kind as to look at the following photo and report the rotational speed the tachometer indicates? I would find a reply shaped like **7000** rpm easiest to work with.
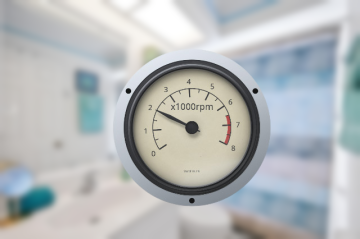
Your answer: **2000** rpm
